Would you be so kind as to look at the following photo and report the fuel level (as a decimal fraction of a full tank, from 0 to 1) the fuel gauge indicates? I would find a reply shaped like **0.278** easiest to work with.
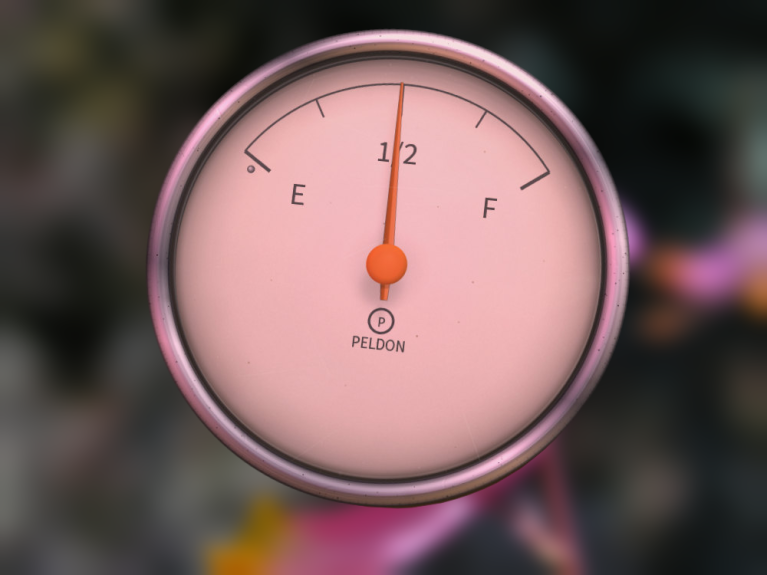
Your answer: **0.5**
